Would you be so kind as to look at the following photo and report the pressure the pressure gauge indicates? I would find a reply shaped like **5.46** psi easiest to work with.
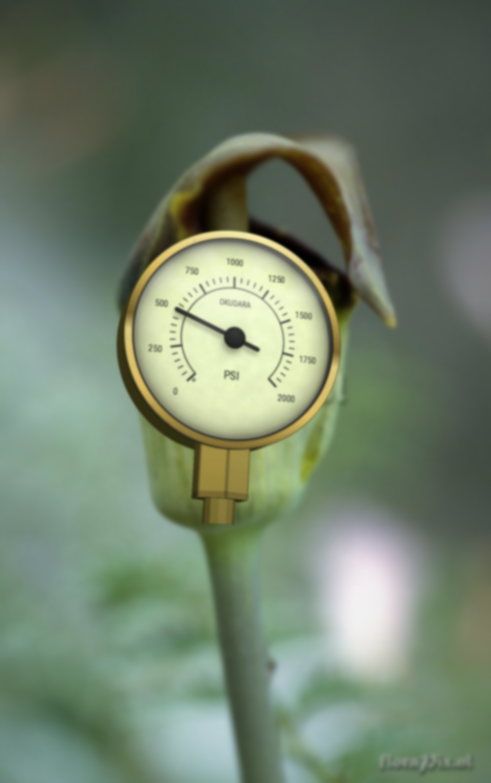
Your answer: **500** psi
